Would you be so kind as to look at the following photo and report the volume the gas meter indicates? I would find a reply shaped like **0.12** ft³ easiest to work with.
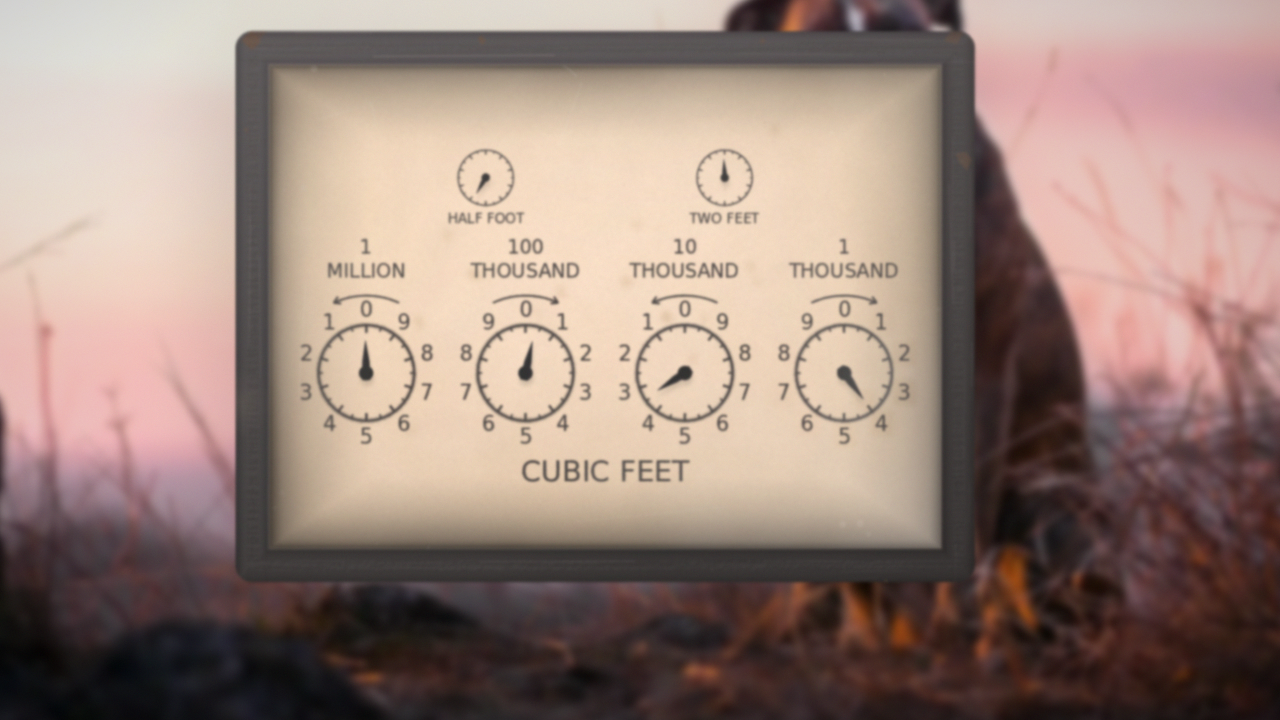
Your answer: **3400** ft³
